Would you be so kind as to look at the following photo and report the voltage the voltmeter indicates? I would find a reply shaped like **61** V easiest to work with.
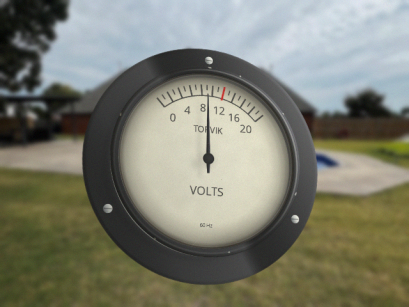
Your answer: **9** V
